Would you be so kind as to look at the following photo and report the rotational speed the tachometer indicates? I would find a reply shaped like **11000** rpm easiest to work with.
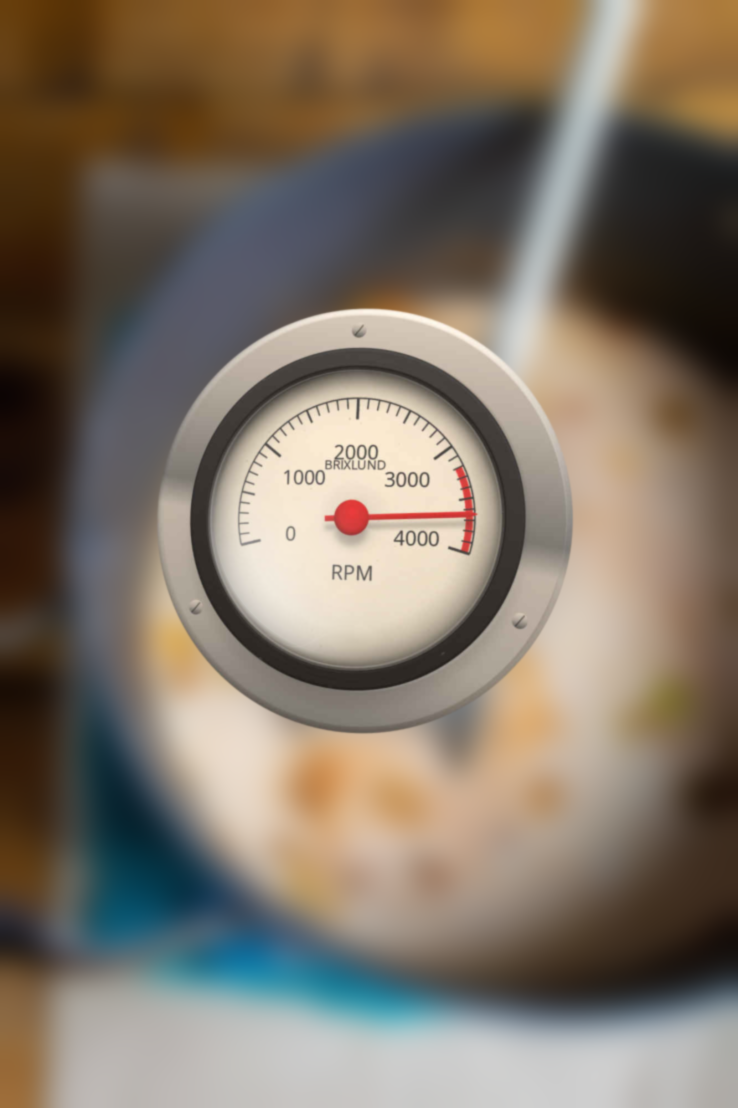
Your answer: **3650** rpm
